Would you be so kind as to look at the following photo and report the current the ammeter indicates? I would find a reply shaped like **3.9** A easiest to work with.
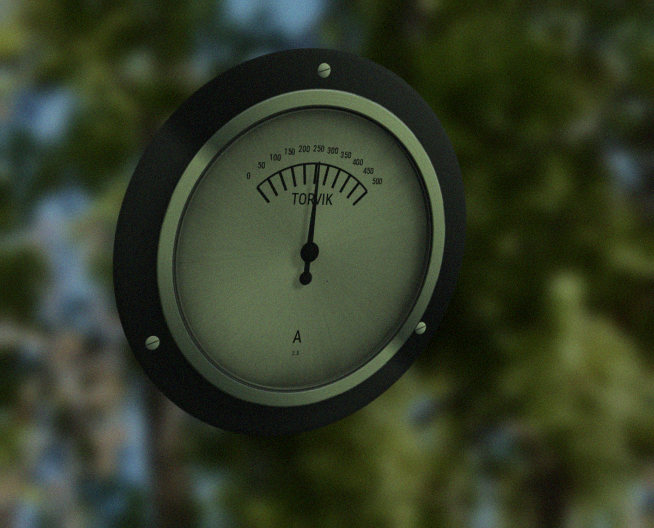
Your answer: **250** A
